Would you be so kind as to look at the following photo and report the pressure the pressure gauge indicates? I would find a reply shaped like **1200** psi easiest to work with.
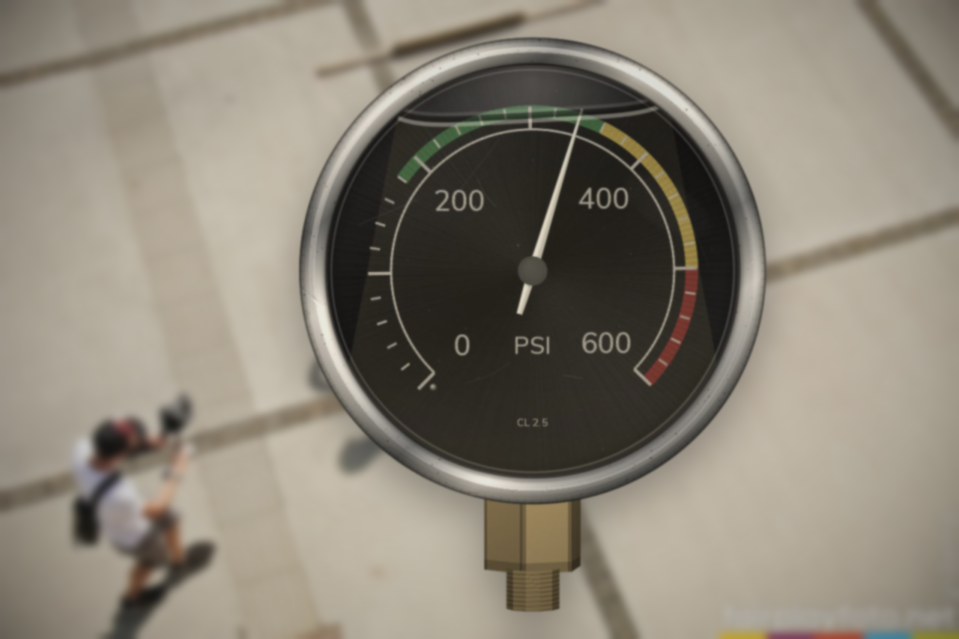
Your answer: **340** psi
